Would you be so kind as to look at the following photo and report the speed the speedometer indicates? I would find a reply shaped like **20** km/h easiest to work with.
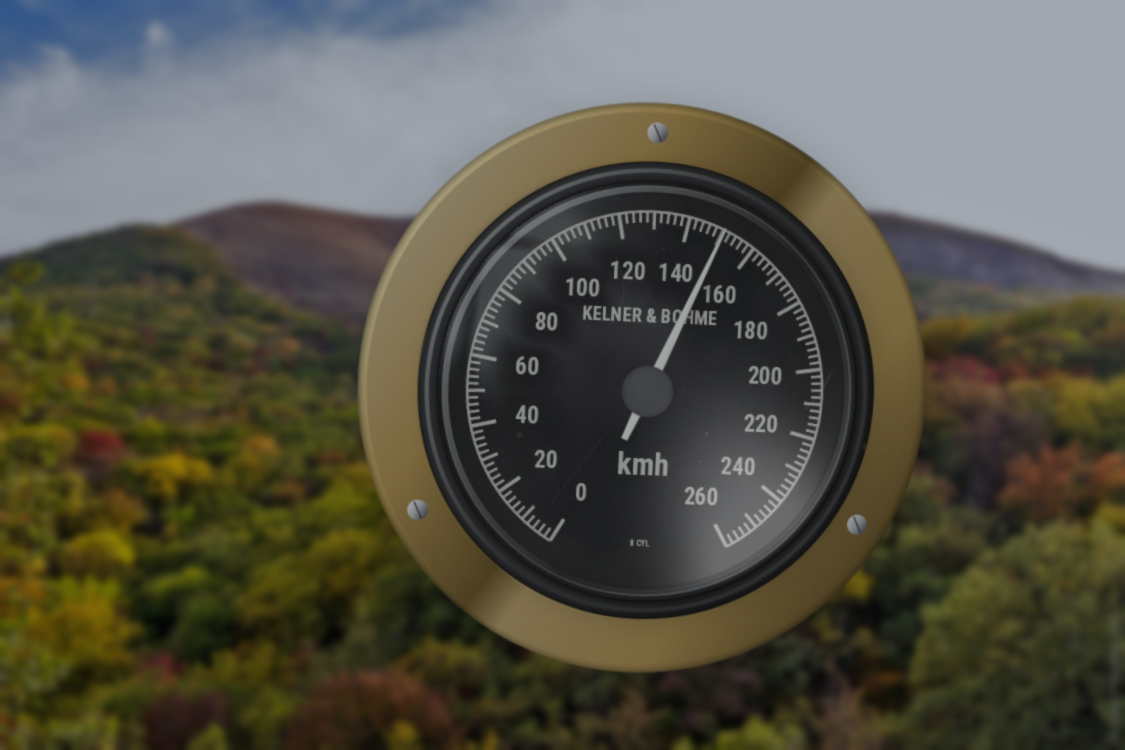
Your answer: **150** km/h
